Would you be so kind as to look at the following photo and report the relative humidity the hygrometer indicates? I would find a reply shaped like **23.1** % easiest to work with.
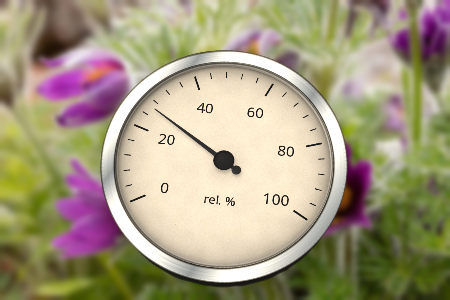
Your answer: **26** %
